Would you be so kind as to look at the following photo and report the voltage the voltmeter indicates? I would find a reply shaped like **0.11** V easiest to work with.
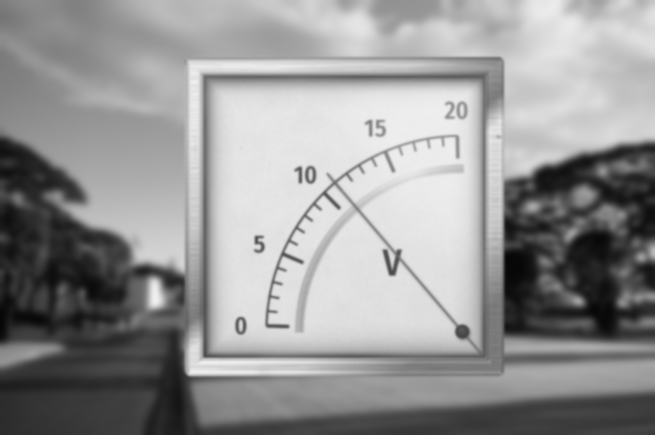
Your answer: **11** V
